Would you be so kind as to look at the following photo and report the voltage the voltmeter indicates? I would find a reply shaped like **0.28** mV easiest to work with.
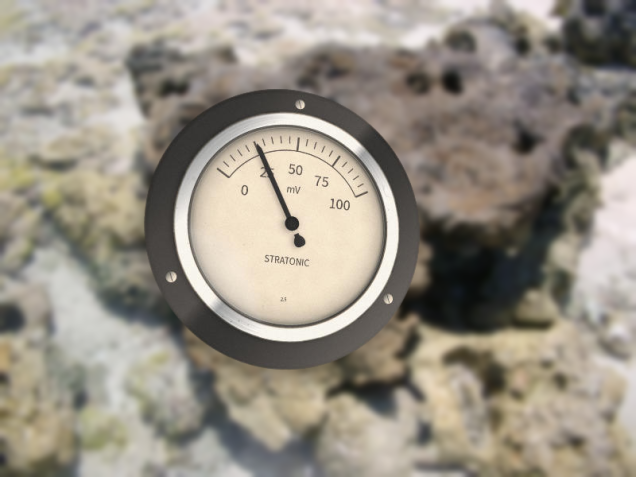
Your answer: **25** mV
